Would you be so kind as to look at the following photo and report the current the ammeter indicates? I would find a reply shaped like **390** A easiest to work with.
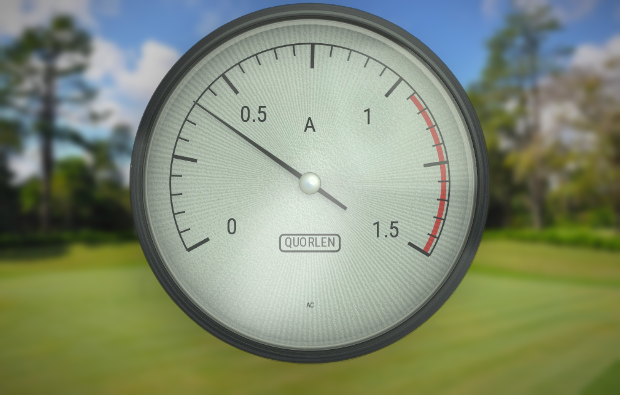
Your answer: **0.4** A
